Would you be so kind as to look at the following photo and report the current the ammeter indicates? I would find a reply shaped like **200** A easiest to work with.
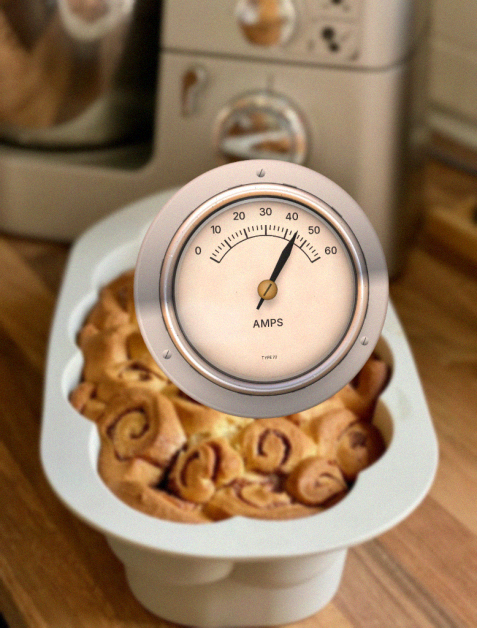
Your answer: **44** A
